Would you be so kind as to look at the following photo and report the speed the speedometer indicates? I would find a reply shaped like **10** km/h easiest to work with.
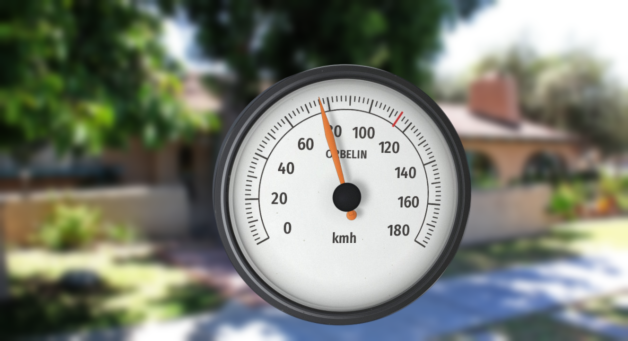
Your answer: **76** km/h
